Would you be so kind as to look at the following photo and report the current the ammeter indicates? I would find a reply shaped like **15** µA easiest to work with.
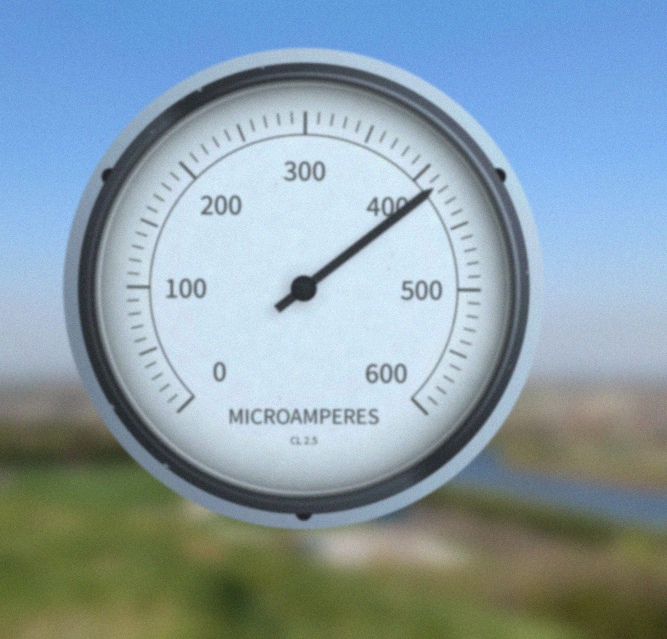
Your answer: **415** µA
